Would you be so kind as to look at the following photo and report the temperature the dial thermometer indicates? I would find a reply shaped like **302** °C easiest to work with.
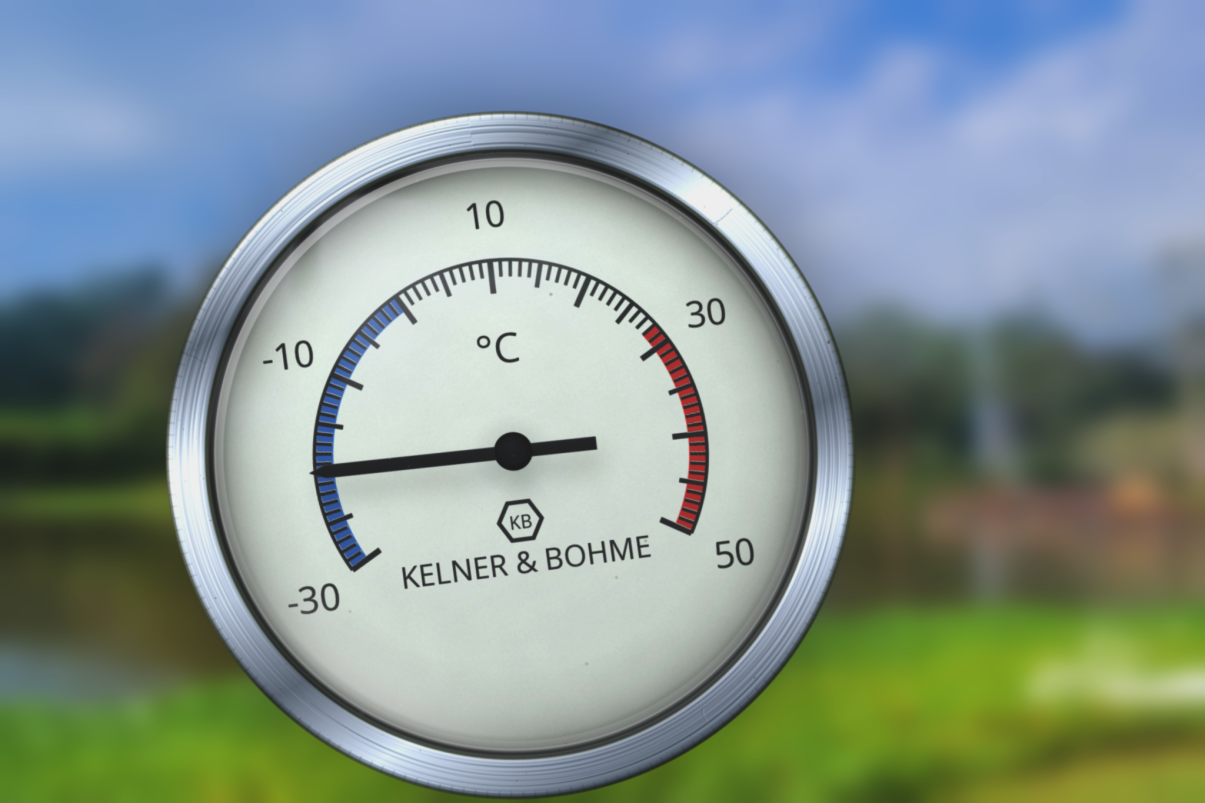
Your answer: **-20** °C
